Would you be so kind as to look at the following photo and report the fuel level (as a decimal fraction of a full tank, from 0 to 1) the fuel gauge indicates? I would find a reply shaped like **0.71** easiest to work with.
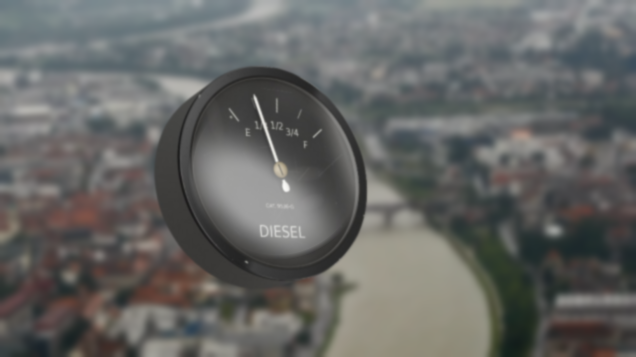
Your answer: **0.25**
